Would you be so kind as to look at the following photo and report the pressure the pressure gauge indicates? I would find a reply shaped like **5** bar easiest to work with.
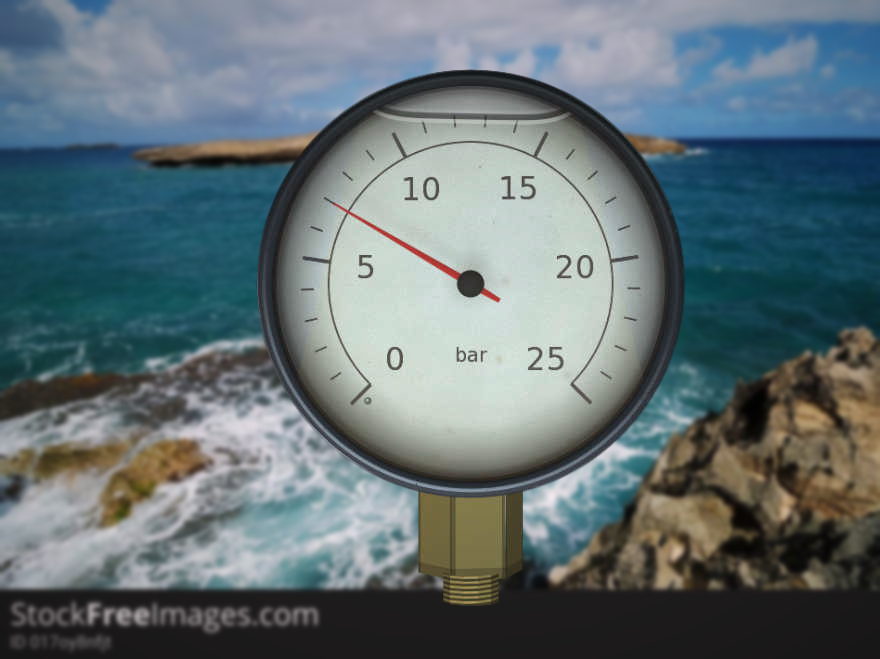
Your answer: **7** bar
